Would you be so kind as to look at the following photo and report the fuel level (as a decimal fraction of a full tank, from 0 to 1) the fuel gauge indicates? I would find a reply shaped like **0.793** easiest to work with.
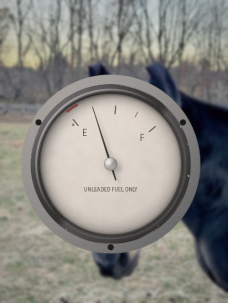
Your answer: **0.25**
